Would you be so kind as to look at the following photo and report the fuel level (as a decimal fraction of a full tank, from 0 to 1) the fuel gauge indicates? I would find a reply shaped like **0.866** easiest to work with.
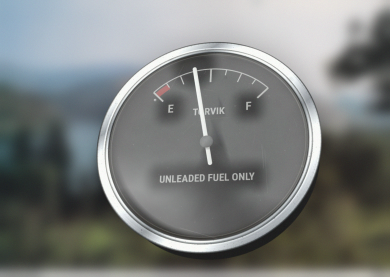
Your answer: **0.375**
